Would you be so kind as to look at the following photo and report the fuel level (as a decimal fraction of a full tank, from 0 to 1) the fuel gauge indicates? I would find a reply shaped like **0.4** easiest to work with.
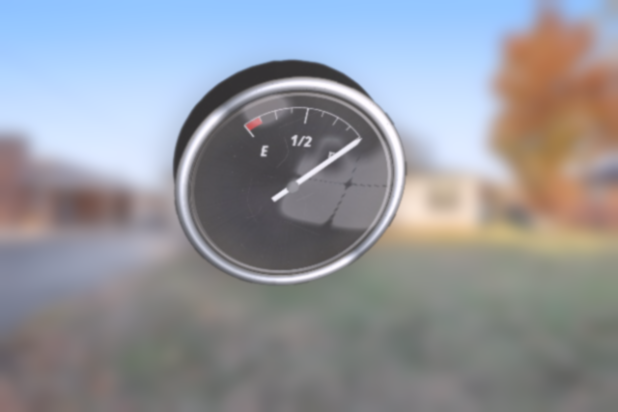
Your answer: **1**
